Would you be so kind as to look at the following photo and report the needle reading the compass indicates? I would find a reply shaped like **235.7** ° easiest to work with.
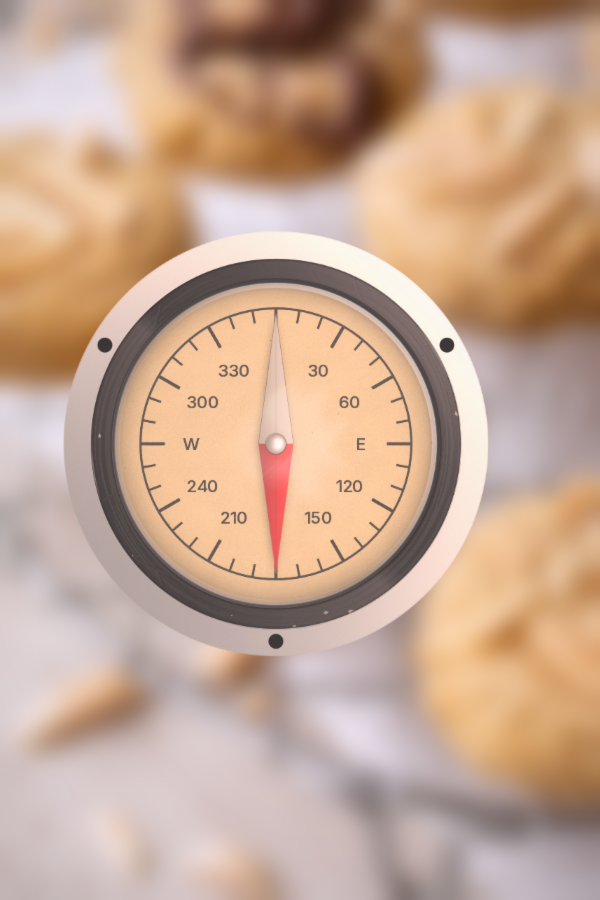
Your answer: **180** °
